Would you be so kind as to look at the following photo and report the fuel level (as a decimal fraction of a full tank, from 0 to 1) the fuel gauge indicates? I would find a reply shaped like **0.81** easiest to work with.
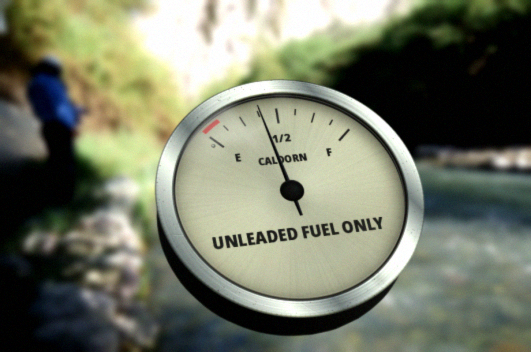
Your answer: **0.375**
